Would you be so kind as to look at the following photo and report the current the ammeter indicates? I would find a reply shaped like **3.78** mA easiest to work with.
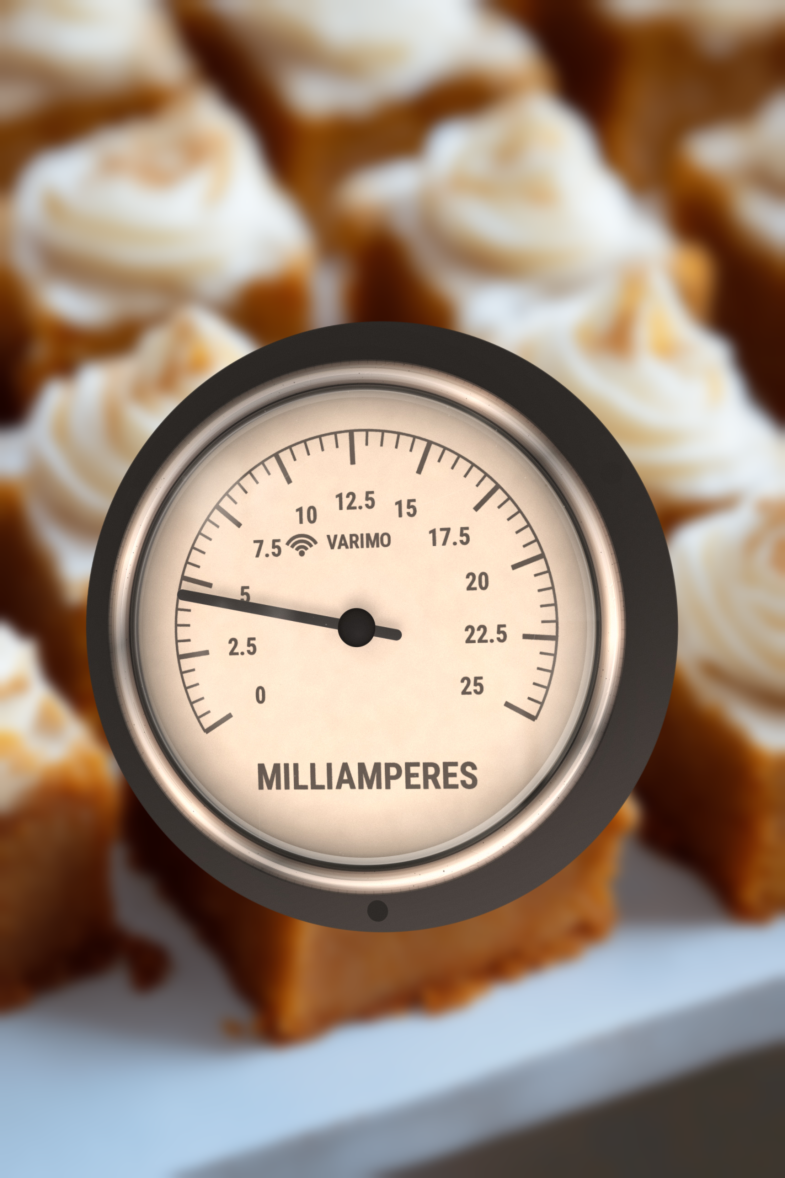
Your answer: **4.5** mA
